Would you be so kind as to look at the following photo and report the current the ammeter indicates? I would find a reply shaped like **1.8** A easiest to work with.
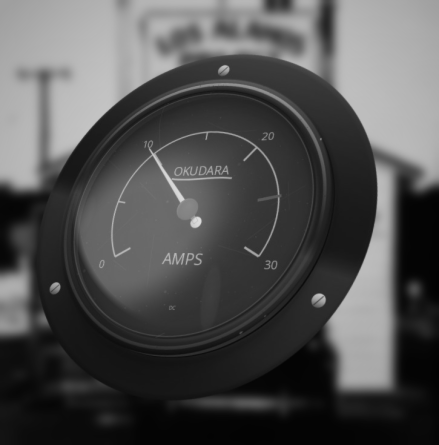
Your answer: **10** A
